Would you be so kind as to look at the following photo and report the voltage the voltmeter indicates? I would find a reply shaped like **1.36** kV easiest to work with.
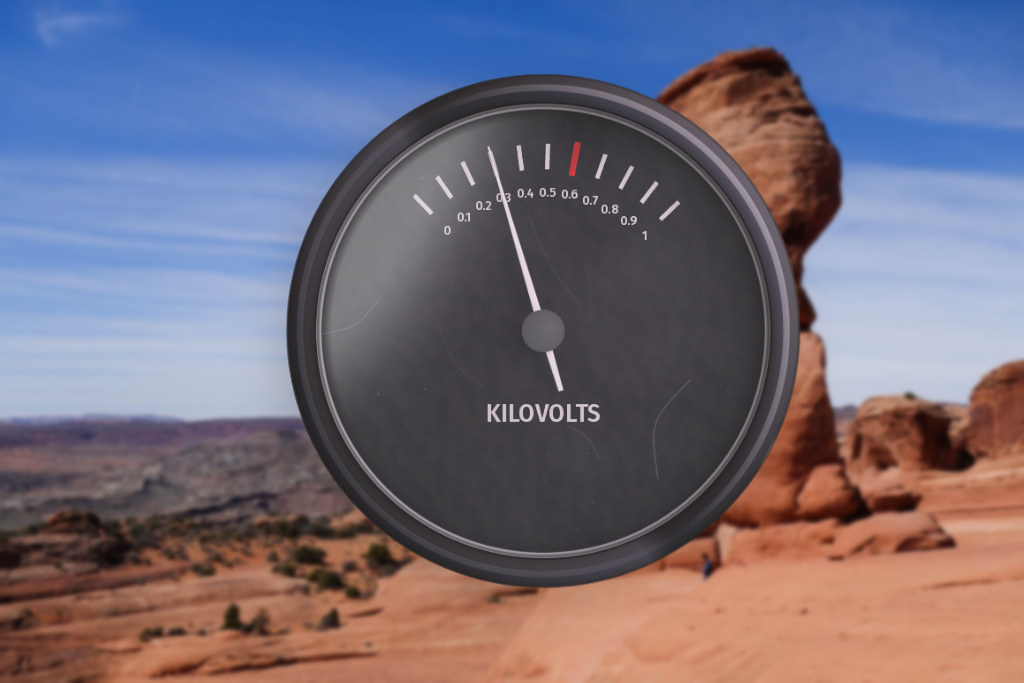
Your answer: **0.3** kV
